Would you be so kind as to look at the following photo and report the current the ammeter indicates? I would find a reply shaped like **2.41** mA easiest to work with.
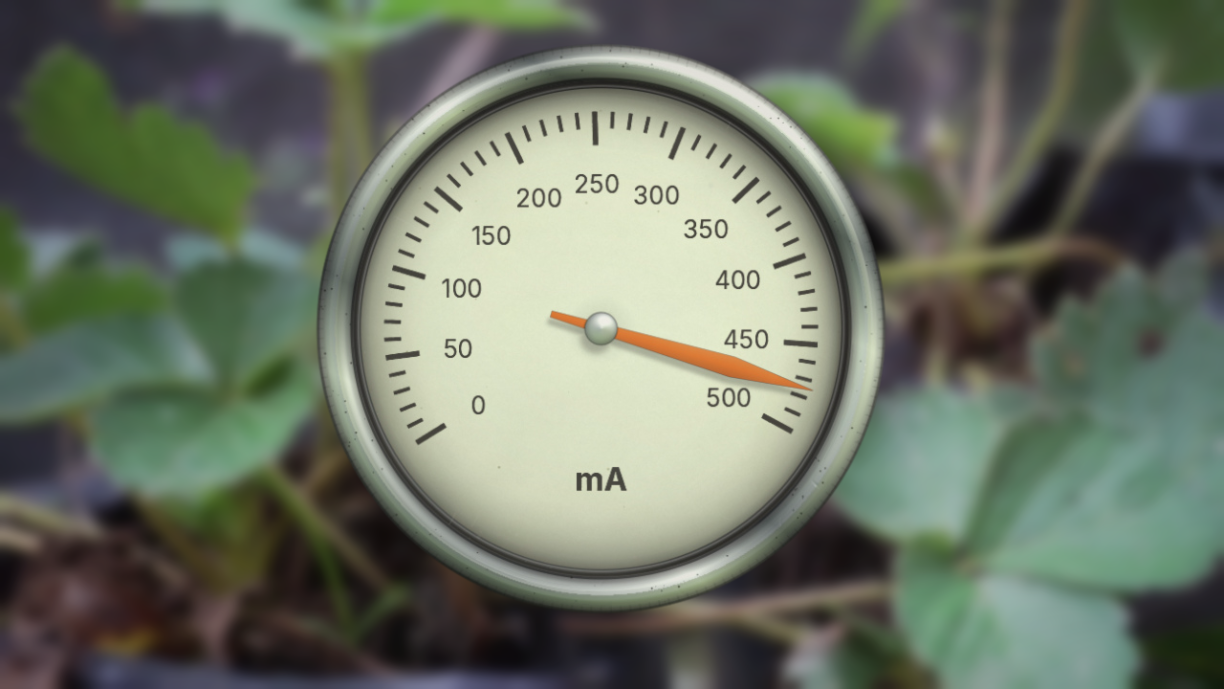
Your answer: **475** mA
